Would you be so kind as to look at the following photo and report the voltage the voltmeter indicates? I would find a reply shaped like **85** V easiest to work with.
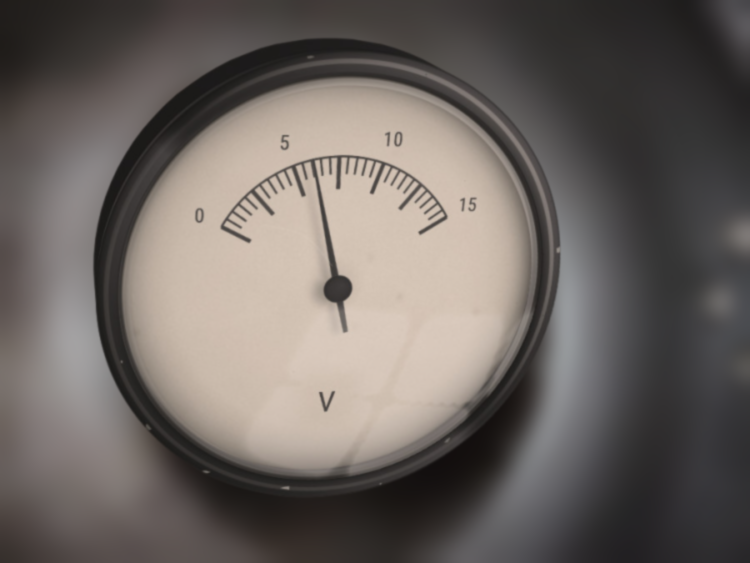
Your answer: **6** V
